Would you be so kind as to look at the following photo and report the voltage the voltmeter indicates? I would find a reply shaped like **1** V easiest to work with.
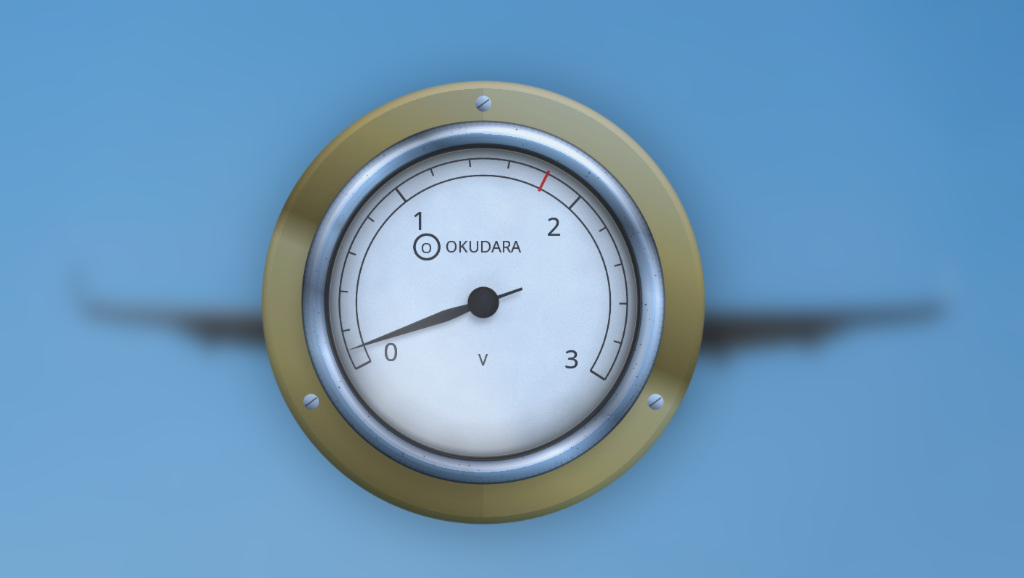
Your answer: **0.1** V
